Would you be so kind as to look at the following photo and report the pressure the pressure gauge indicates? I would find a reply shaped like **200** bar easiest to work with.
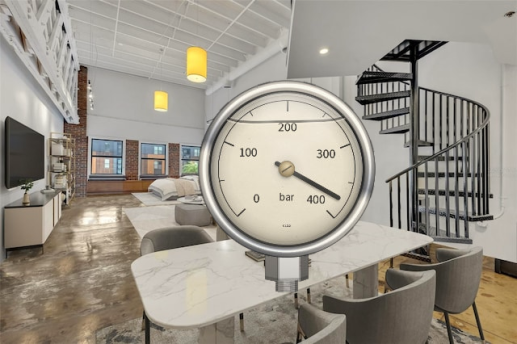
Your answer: **375** bar
